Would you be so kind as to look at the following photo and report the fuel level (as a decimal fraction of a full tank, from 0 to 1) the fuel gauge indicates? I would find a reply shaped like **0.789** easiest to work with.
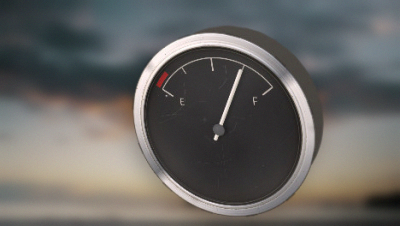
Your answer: **0.75**
